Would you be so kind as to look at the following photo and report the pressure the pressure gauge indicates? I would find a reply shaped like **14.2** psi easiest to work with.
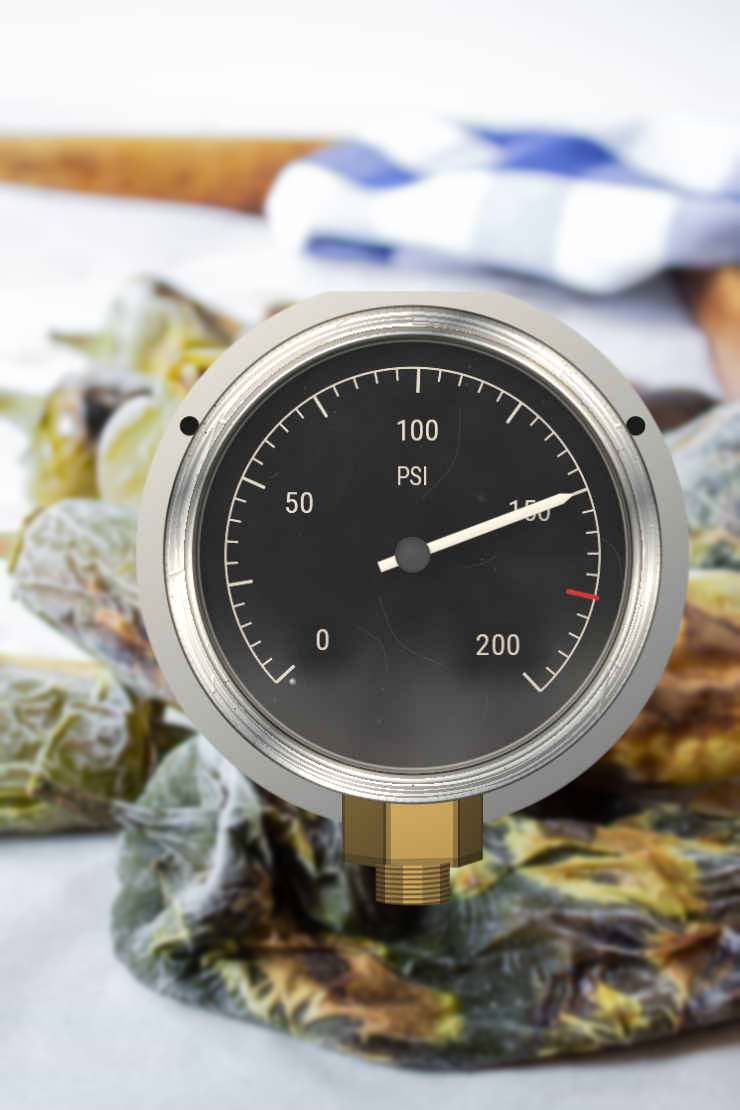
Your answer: **150** psi
